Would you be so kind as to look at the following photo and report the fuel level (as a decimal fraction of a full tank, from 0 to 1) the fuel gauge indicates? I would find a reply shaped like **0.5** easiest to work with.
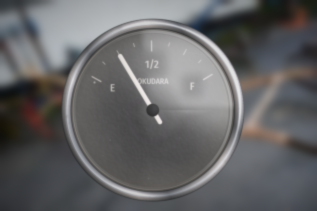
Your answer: **0.25**
